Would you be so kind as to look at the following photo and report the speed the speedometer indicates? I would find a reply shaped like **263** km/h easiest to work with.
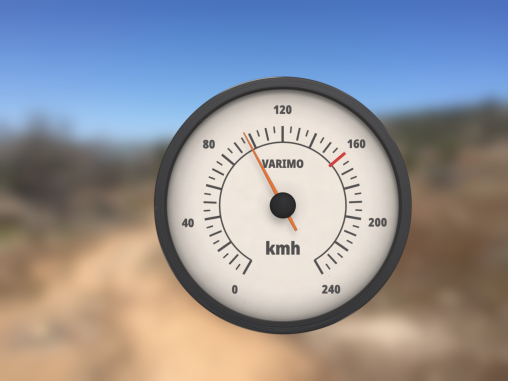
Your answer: **97.5** km/h
